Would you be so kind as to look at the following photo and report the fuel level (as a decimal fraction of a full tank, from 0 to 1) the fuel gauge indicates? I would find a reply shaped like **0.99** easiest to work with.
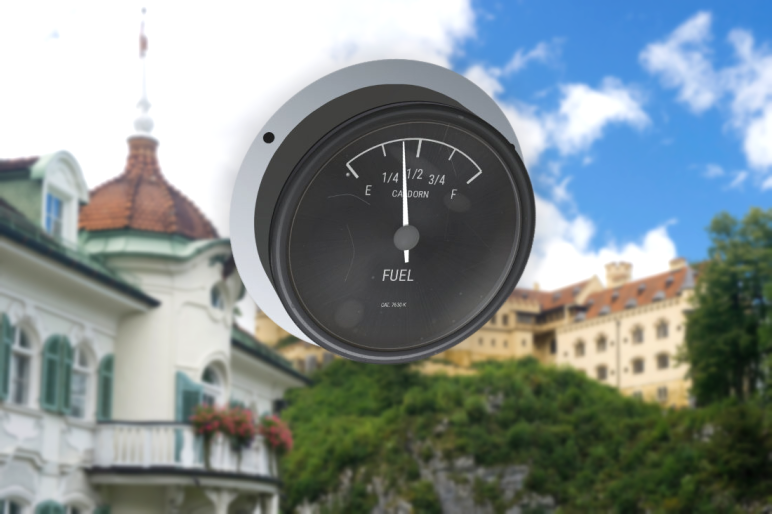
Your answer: **0.375**
